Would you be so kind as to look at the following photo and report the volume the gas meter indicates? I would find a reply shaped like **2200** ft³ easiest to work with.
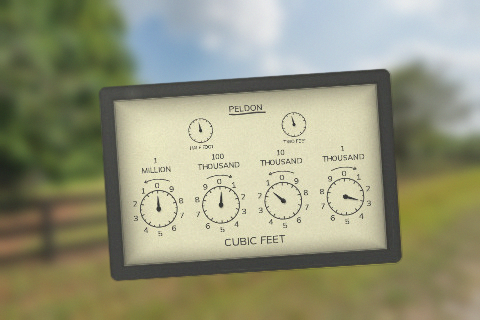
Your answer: **1300** ft³
